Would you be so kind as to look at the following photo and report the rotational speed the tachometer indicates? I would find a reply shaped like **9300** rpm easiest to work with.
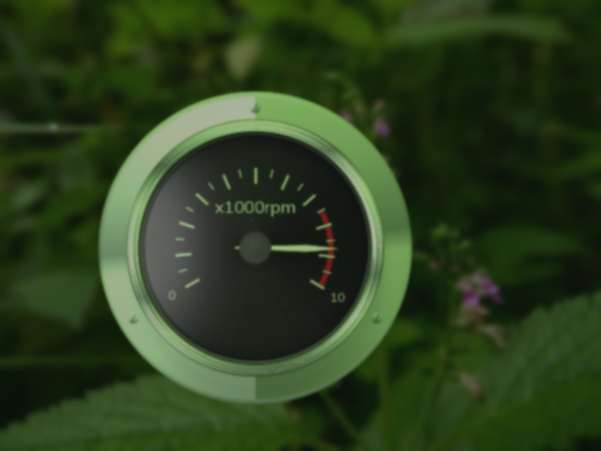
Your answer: **8750** rpm
